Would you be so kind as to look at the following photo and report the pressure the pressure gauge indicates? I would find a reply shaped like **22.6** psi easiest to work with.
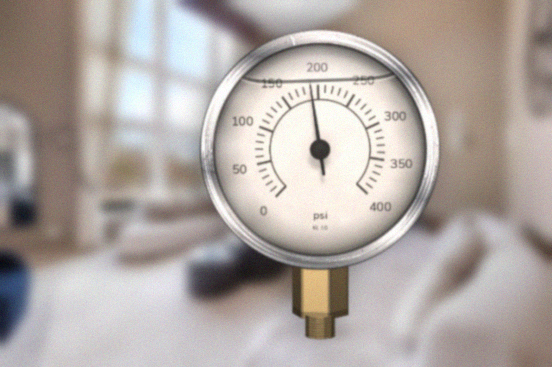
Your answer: **190** psi
